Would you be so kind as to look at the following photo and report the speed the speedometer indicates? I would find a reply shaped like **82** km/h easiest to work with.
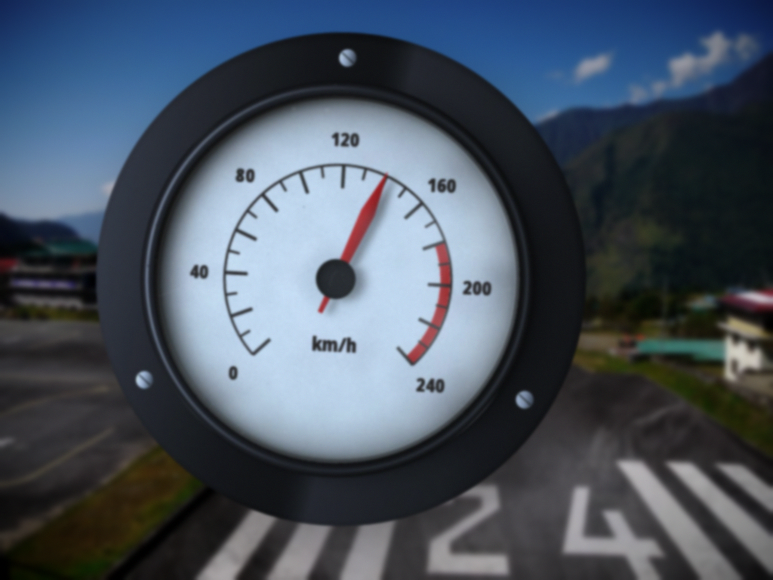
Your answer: **140** km/h
